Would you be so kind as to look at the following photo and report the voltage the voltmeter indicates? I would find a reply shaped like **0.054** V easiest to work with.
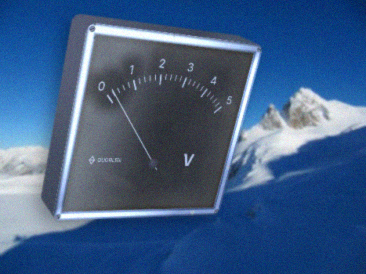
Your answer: **0.2** V
